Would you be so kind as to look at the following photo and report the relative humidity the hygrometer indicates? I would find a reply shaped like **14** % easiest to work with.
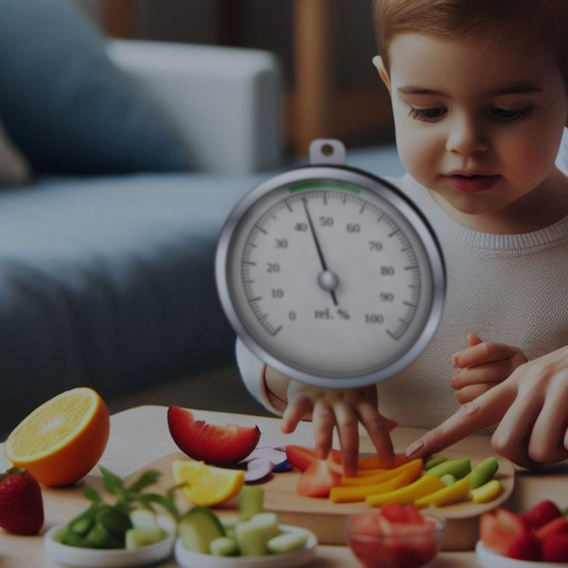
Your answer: **45** %
